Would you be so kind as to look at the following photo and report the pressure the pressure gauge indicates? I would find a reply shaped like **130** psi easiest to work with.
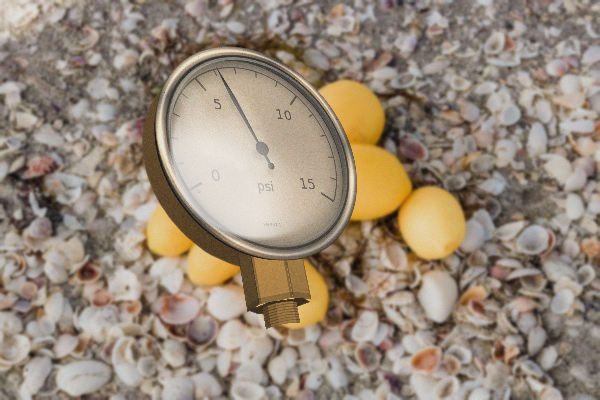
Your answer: **6** psi
